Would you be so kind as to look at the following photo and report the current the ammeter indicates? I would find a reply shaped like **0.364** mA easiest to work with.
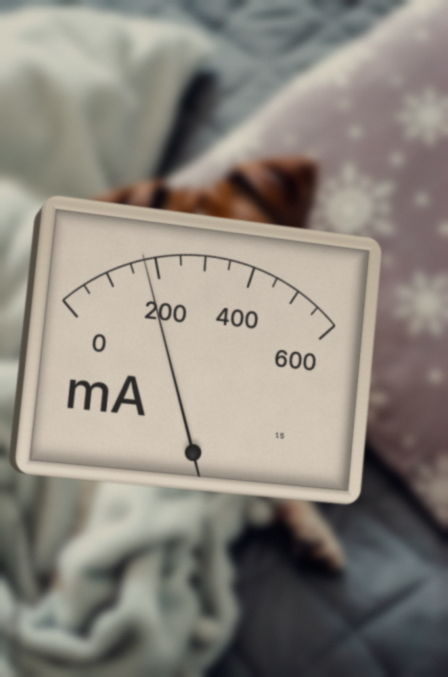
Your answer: **175** mA
